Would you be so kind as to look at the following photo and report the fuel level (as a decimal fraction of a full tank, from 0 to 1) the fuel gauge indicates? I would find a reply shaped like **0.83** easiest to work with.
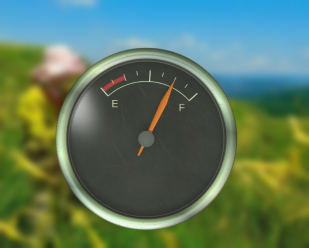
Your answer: **0.75**
